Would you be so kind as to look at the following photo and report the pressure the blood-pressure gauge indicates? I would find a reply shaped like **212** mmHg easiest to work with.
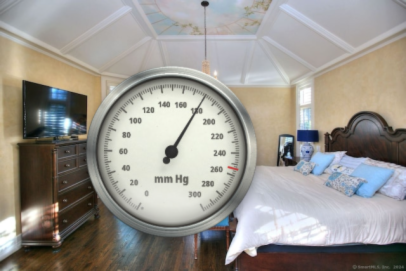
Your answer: **180** mmHg
